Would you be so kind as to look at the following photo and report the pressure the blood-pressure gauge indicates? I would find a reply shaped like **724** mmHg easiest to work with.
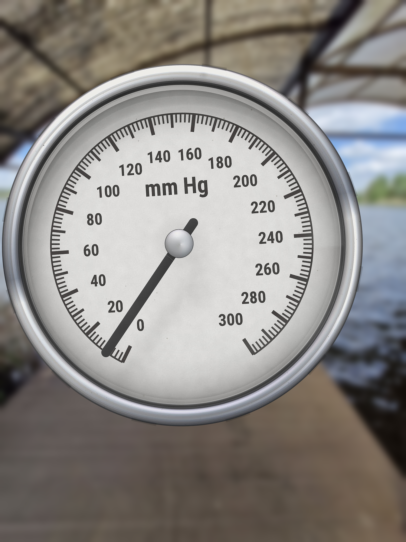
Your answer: **8** mmHg
